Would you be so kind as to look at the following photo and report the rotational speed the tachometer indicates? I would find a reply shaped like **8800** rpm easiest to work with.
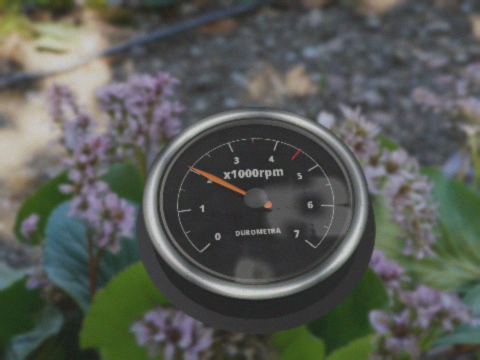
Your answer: **2000** rpm
